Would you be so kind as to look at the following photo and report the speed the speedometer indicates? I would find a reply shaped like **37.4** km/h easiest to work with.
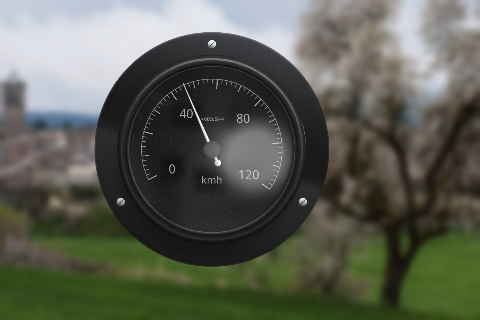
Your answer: **46** km/h
